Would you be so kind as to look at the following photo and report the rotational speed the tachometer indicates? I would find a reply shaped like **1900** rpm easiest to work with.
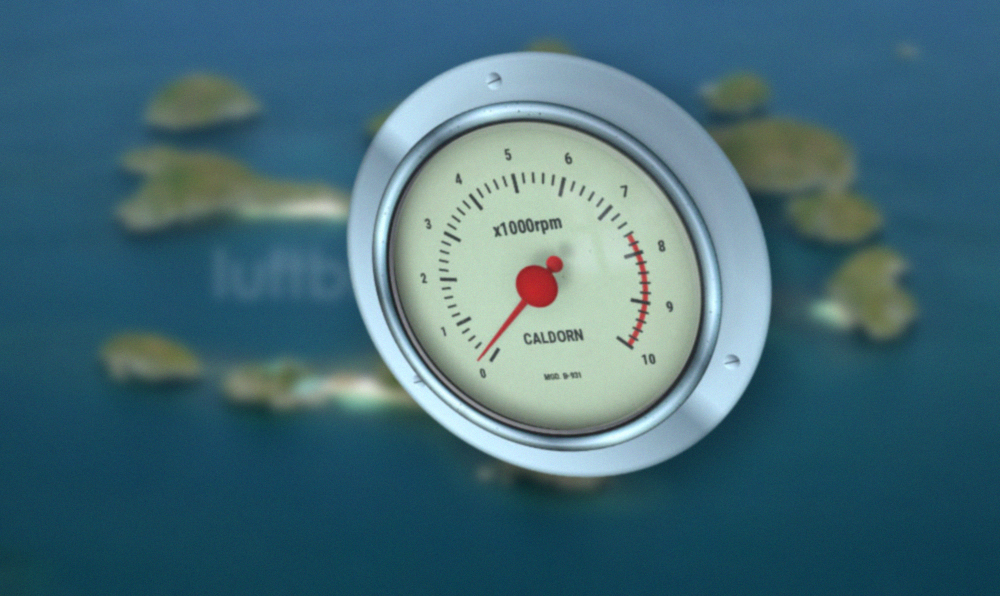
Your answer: **200** rpm
